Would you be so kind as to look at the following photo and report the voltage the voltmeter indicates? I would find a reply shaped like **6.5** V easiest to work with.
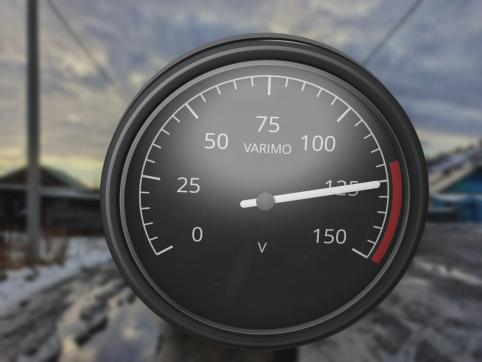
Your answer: **125** V
